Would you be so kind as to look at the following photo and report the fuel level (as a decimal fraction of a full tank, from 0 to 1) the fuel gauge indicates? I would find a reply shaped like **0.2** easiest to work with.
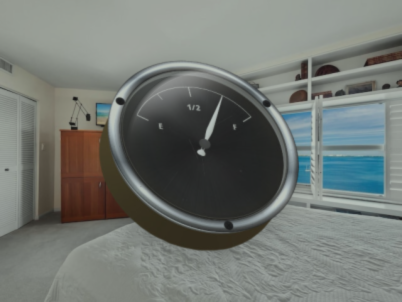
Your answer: **0.75**
